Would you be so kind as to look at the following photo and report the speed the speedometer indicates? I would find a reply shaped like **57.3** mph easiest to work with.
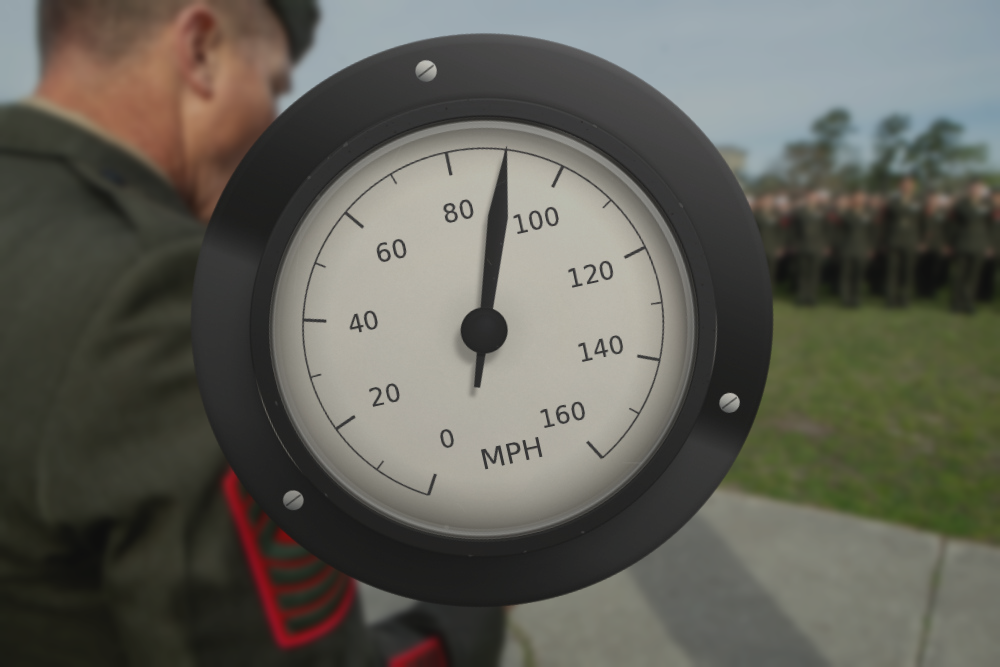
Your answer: **90** mph
